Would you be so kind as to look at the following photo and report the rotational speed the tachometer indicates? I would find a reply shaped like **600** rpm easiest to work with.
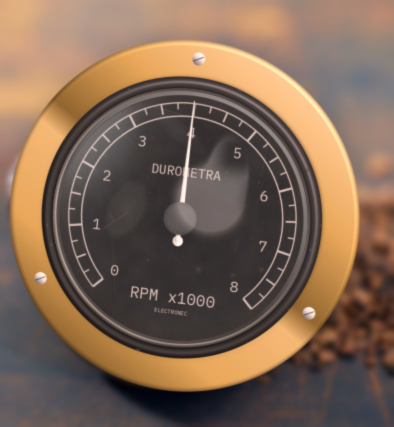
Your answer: **4000** rpm
